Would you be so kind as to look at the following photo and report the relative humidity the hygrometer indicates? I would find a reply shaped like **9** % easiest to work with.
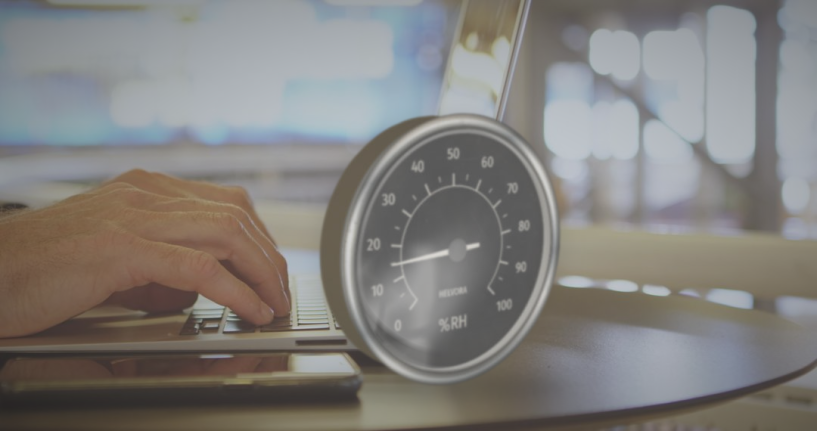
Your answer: **15** %
